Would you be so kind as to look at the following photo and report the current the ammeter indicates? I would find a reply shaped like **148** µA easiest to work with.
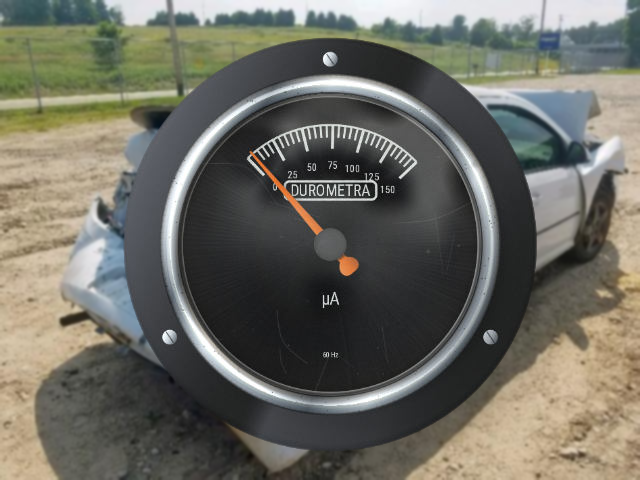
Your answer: **5** µA
